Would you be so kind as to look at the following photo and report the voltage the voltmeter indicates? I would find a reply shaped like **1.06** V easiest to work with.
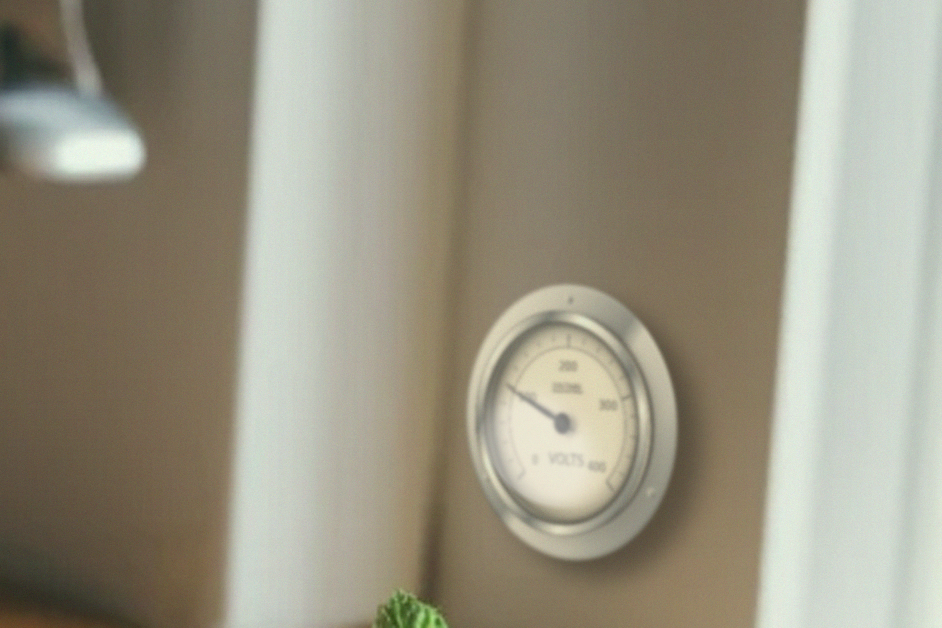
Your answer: **100** V
